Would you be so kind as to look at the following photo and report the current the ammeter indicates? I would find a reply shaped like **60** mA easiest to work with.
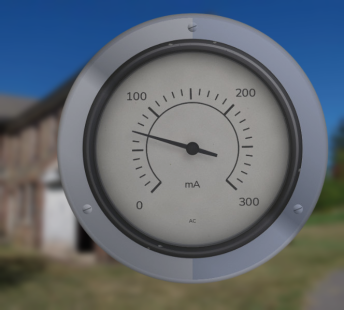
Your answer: **70** mA
